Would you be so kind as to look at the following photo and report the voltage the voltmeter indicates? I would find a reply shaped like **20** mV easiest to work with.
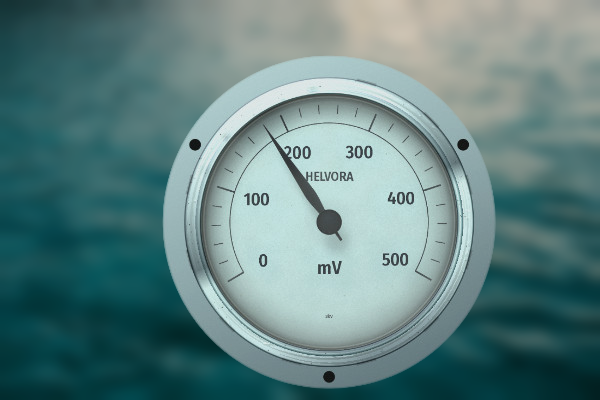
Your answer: **180** mV
